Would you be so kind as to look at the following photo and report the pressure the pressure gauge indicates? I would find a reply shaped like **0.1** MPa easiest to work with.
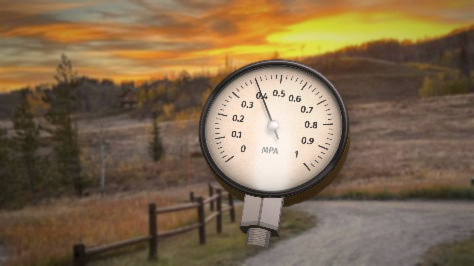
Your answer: **0.4** MPa
